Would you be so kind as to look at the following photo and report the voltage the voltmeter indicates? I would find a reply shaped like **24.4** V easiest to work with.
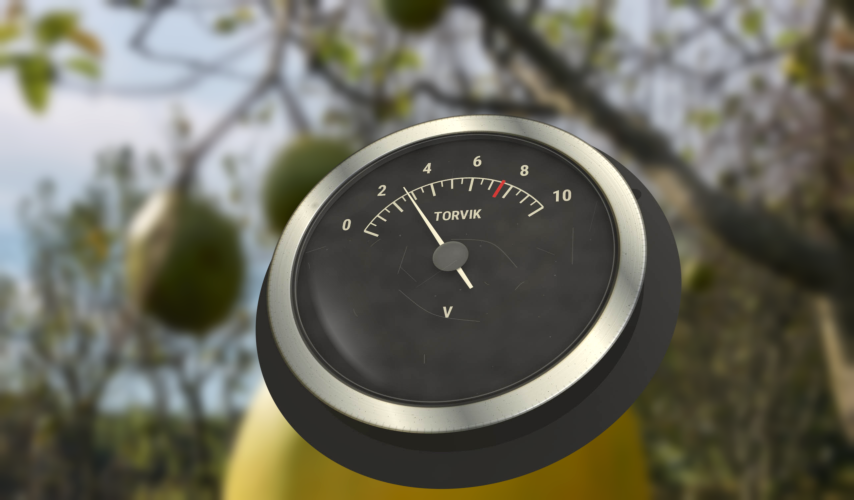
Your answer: **2.75** V
